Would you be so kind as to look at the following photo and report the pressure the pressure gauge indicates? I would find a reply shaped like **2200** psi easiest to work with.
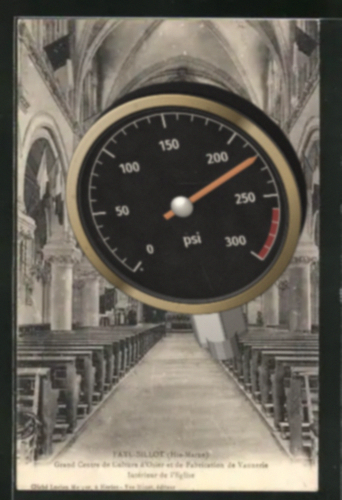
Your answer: **220** psi
